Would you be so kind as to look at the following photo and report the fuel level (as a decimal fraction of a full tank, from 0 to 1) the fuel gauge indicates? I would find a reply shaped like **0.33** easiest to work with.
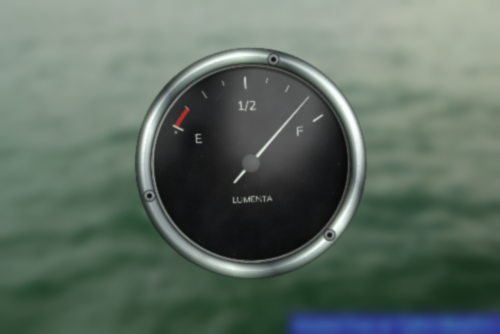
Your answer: **0.875**
